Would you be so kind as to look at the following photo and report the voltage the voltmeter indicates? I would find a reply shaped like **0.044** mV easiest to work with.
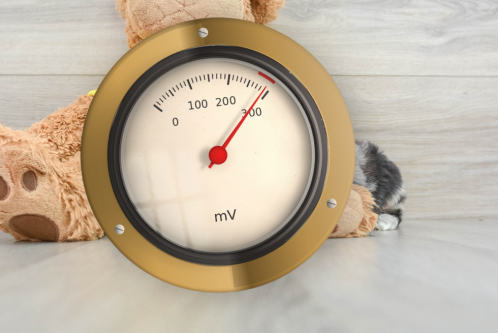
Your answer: **290** mV
